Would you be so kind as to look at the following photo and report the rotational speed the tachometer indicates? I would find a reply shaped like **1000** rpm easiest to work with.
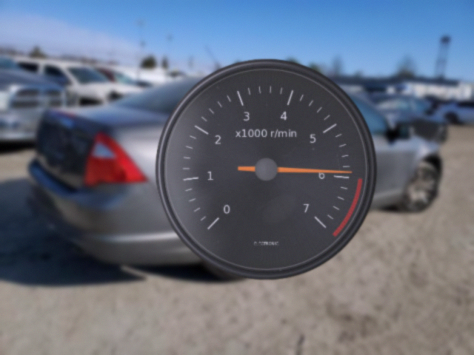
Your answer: **5900** rpm
